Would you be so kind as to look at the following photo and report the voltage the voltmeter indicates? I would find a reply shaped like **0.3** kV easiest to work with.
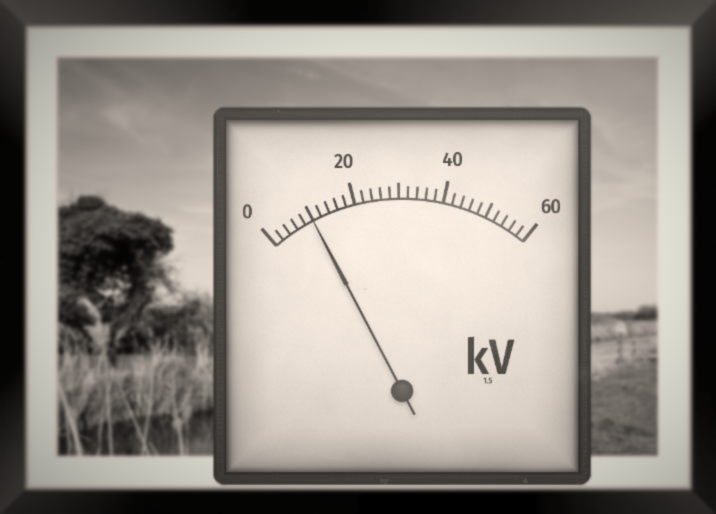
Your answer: **10** kV
